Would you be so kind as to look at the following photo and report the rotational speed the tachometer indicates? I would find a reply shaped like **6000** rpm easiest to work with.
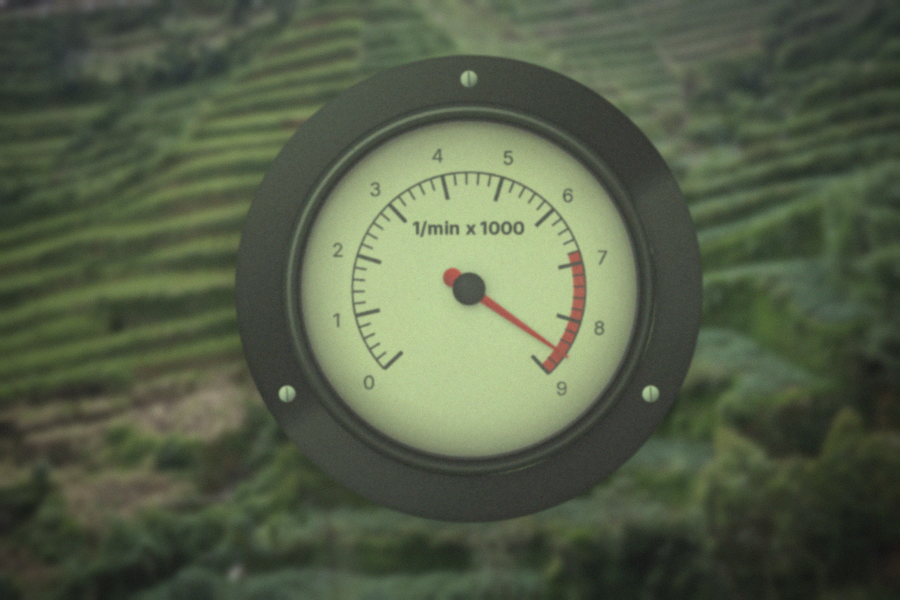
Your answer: **8600** rpm
